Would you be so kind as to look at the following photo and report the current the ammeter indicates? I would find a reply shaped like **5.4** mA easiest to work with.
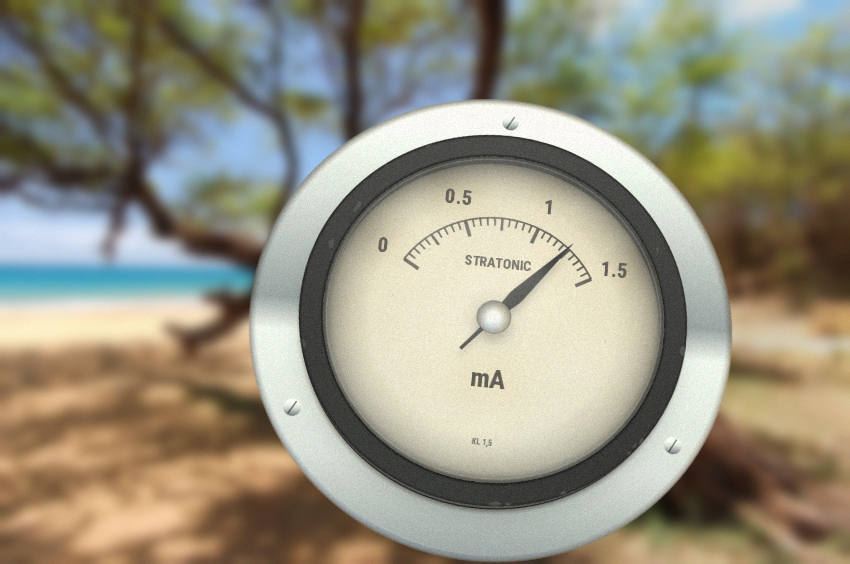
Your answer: **1.25** mA
